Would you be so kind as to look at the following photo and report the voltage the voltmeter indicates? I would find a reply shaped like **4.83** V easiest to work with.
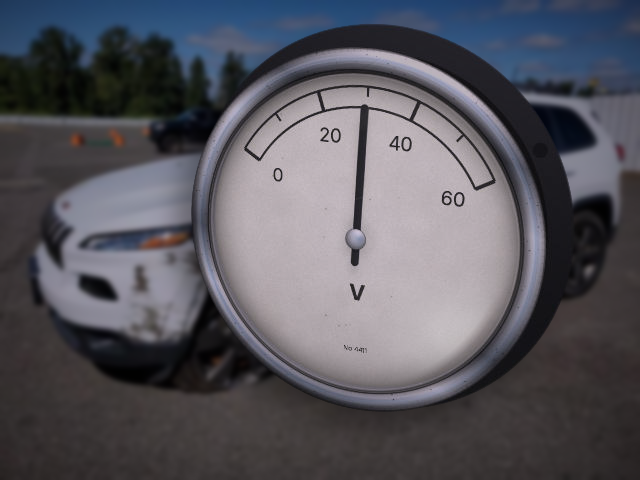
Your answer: **30** V
